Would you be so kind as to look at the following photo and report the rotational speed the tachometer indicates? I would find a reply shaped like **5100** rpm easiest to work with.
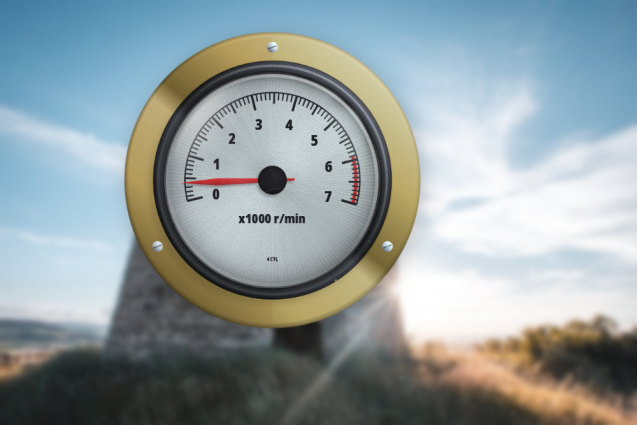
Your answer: **400** rpm
